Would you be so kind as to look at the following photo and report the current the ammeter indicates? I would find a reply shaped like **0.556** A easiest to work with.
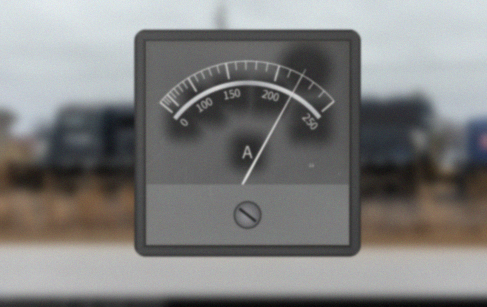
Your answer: **220** A
